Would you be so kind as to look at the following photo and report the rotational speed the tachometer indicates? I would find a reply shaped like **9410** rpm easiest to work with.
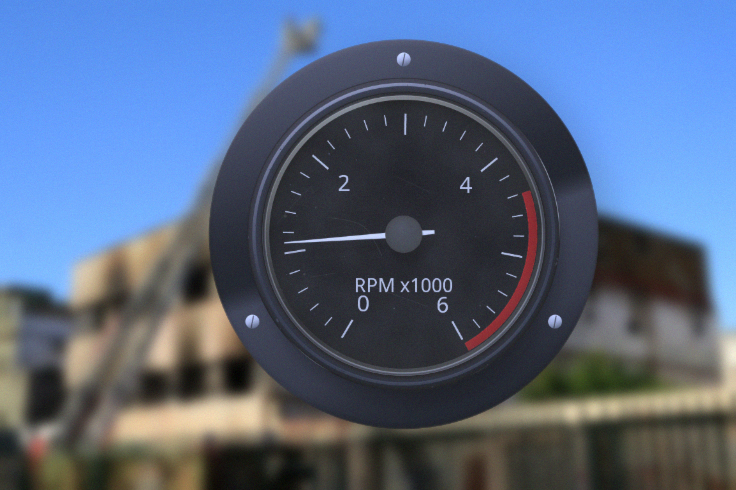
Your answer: **1100** rpm
